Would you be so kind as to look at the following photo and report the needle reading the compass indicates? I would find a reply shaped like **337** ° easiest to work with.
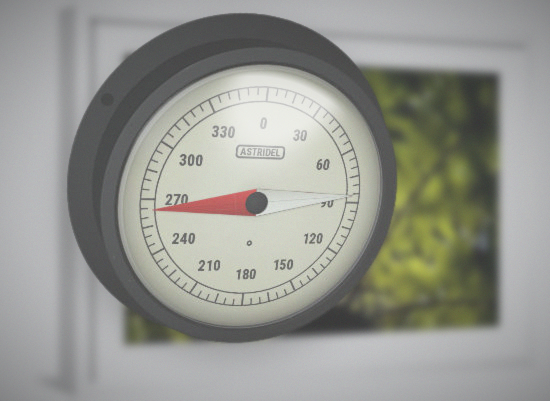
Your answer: **265** °
